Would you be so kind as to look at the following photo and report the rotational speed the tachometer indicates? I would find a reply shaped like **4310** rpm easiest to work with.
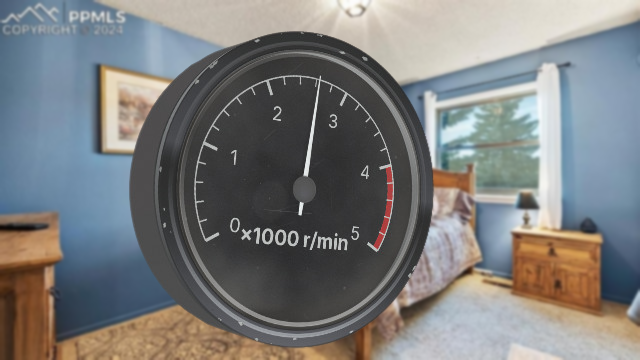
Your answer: **2600** rpm
